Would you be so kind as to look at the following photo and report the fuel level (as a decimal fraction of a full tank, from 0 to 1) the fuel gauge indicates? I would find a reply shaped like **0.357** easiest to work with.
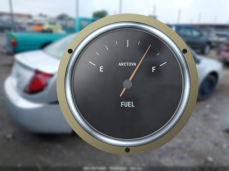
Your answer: **0.75**
